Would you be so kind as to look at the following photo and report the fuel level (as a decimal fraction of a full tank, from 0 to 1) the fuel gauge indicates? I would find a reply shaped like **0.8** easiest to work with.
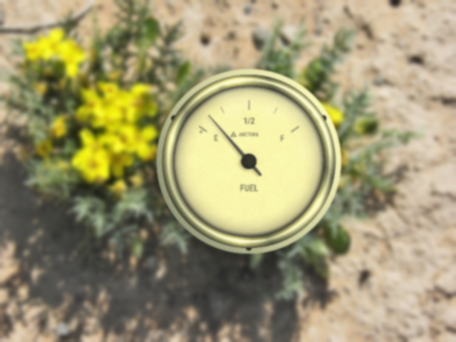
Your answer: **0.125**
